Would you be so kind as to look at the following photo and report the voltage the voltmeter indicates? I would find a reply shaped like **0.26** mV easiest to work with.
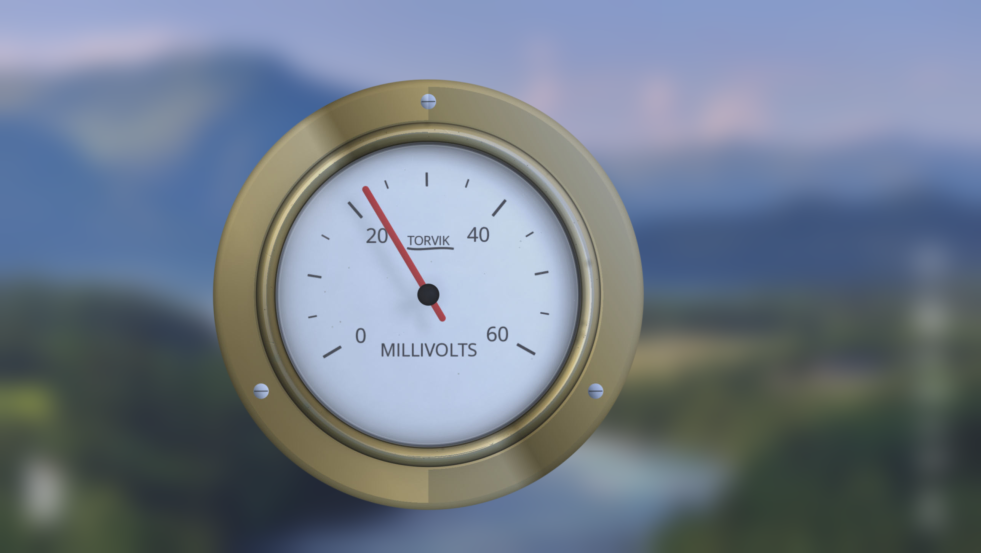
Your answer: **22.5** mV
